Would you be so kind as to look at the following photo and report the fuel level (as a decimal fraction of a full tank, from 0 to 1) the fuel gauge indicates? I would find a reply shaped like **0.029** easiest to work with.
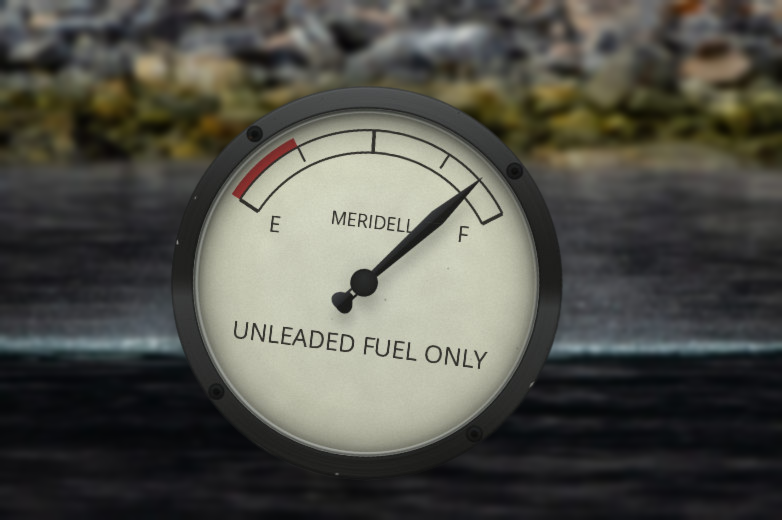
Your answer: **0.875**
